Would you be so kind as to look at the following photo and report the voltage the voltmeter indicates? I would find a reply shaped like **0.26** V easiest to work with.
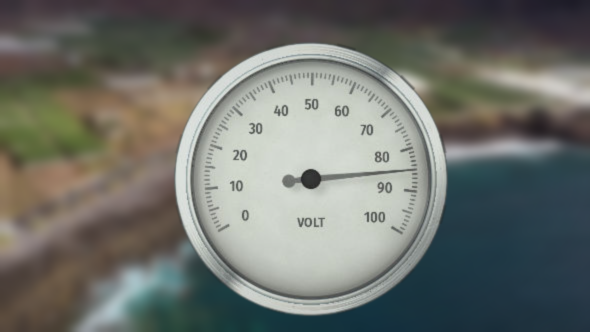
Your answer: **85** V
